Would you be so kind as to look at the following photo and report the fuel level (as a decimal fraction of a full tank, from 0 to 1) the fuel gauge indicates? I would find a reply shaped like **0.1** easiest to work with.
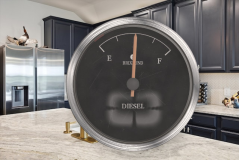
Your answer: **0.5**
